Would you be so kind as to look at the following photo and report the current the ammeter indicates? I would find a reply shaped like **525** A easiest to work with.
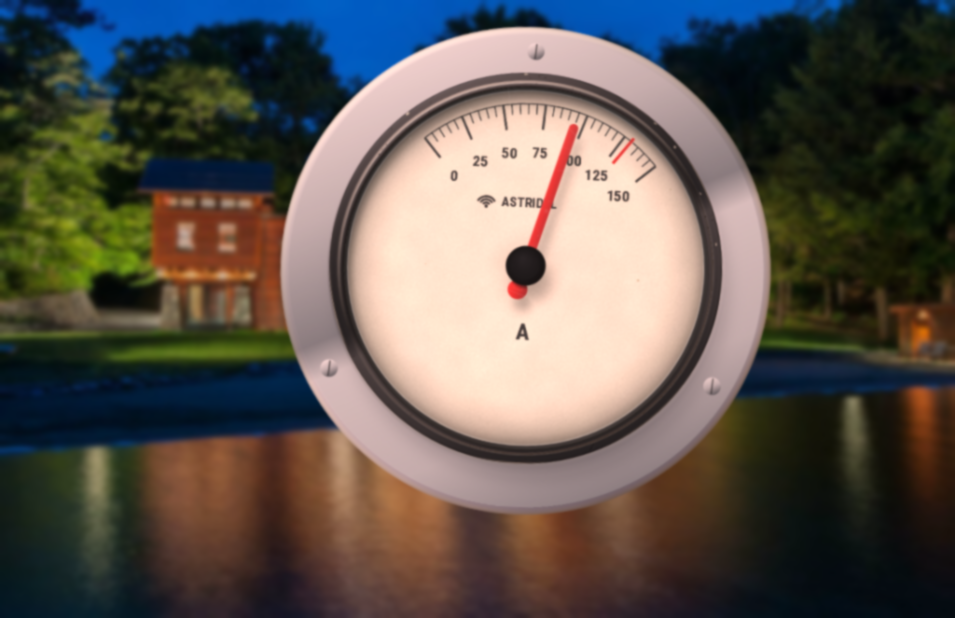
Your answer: **95** A
